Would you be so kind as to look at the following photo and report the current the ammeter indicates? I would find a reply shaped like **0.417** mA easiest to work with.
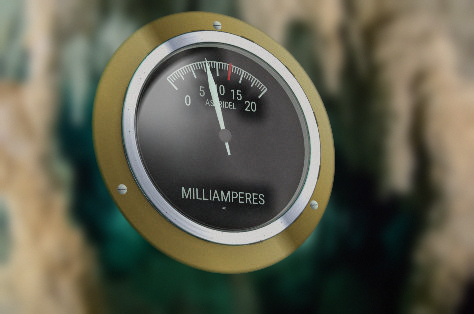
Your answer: **7.5** mA
